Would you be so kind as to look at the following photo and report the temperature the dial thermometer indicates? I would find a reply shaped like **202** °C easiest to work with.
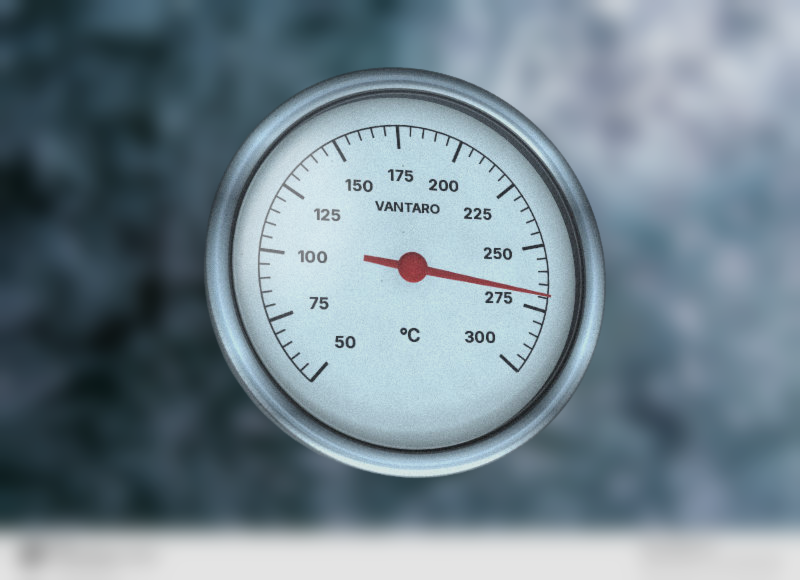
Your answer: **270** °C
